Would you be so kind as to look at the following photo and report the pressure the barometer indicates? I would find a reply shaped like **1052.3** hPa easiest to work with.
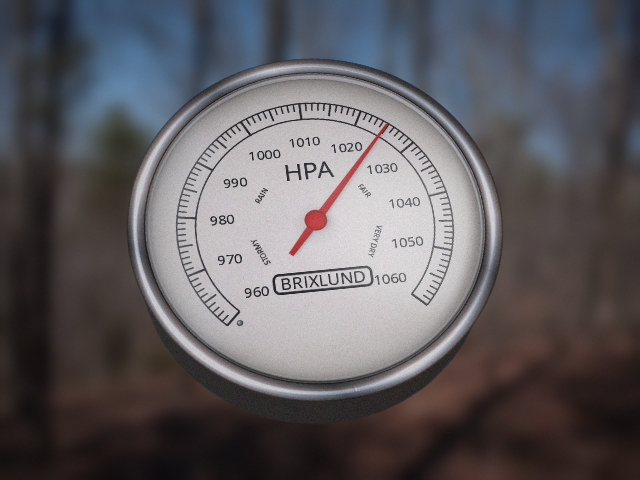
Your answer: **1025** hPa
